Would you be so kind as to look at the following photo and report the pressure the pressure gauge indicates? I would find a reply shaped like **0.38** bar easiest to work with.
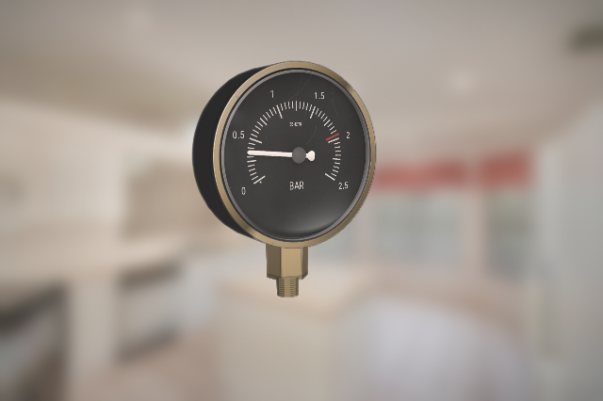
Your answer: **0.35** bar
